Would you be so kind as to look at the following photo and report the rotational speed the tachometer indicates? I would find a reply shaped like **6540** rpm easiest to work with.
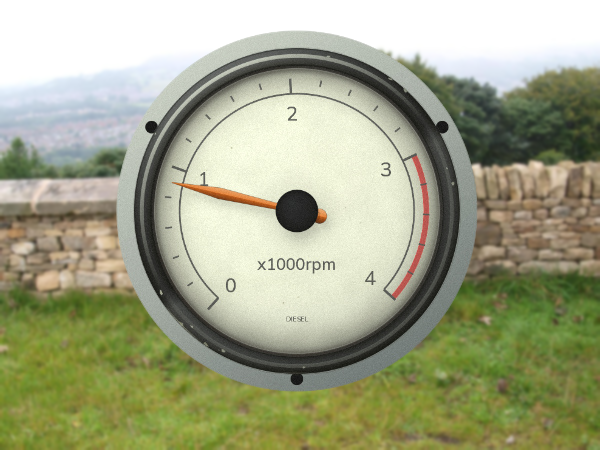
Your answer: **900** rpm
